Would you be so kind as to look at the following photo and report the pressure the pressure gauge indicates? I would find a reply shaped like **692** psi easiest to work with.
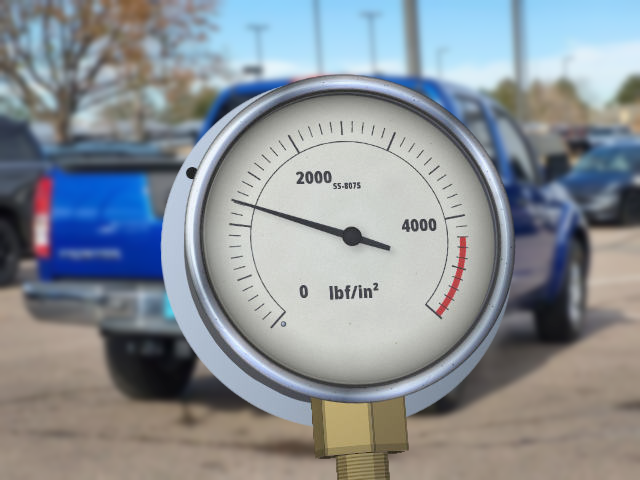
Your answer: **1200** psi
